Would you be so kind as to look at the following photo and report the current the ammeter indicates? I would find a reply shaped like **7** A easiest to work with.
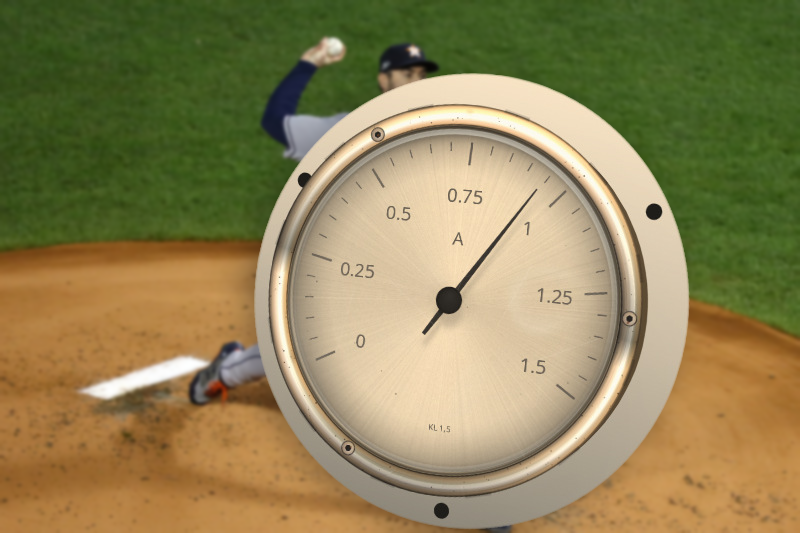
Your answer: **0.95** A
